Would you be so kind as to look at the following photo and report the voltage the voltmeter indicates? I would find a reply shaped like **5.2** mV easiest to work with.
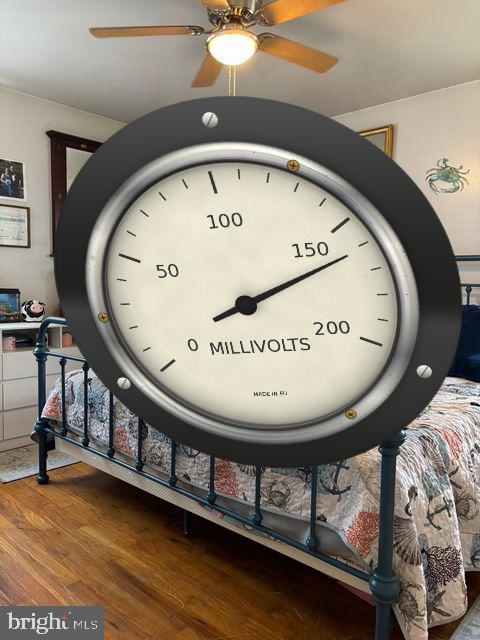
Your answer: **160** mV
